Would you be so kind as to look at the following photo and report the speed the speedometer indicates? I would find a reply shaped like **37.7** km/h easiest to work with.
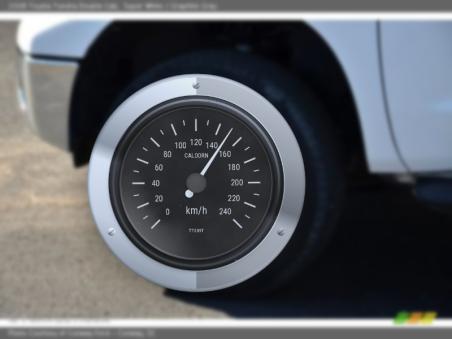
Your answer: **150** km/h
